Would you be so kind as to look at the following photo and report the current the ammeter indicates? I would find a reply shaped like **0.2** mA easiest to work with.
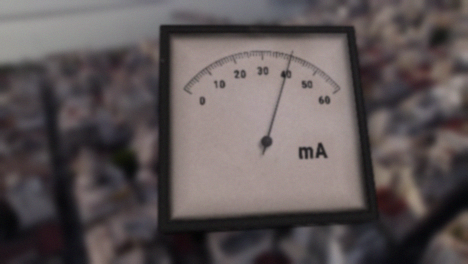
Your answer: **40** mA
